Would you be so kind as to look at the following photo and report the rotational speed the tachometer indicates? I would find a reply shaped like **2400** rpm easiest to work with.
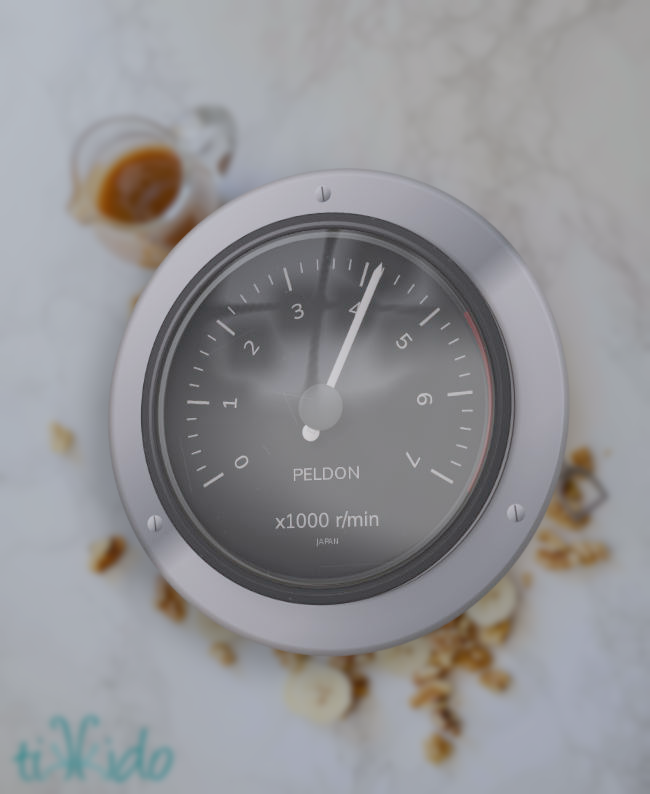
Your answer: **4200** rpm
